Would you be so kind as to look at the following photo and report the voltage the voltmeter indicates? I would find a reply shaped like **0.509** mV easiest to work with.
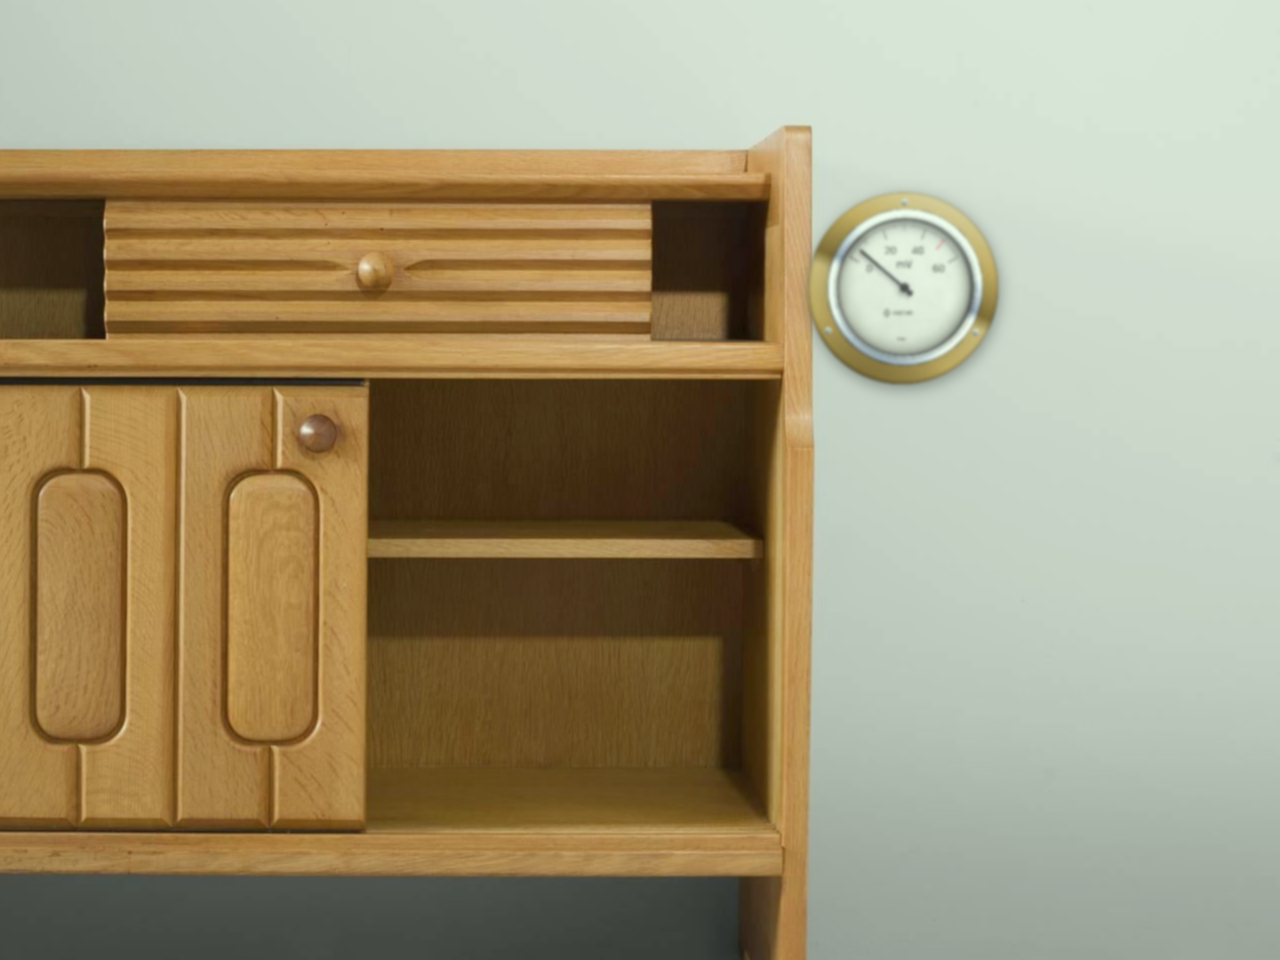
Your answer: **5** mV
